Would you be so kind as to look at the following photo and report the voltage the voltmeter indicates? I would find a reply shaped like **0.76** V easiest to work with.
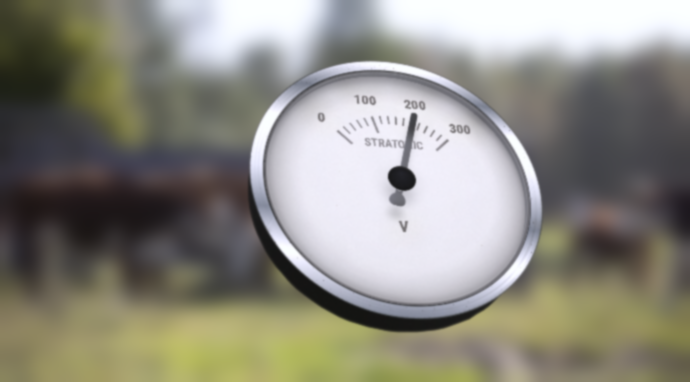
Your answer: **200** V
